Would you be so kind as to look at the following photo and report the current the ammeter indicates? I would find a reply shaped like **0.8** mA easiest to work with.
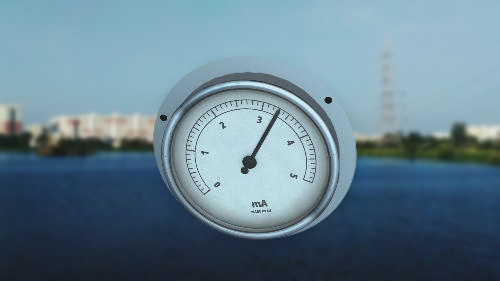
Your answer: **3.3** mA
